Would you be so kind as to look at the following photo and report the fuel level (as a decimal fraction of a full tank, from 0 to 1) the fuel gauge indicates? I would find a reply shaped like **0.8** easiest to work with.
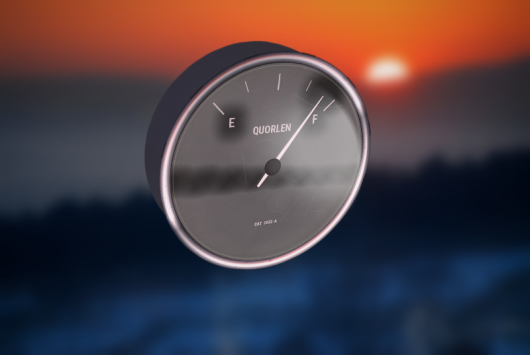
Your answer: **0.875**
